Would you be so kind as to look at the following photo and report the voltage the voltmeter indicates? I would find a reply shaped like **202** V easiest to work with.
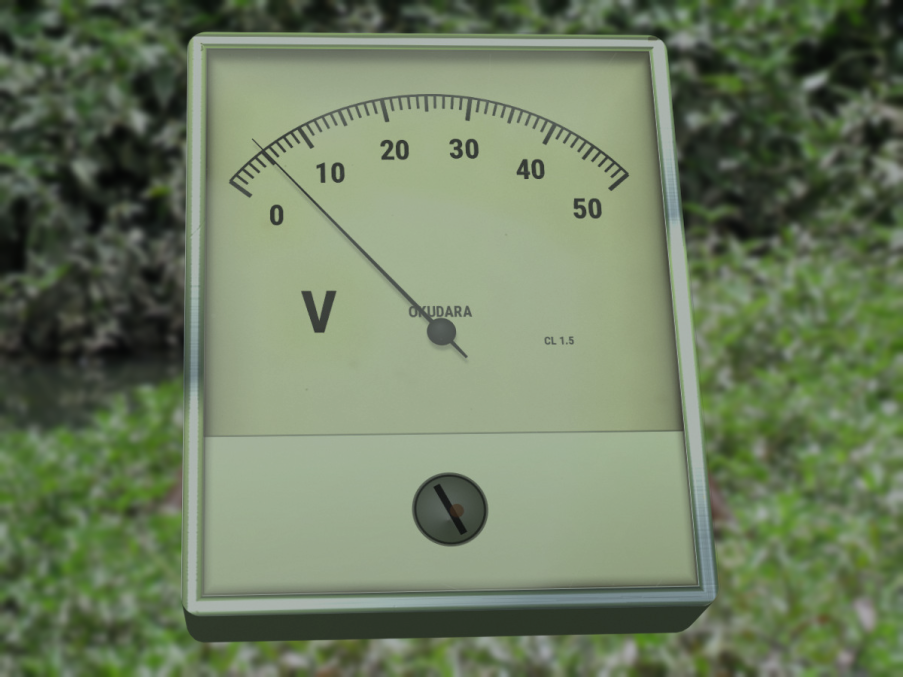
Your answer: **5** V
